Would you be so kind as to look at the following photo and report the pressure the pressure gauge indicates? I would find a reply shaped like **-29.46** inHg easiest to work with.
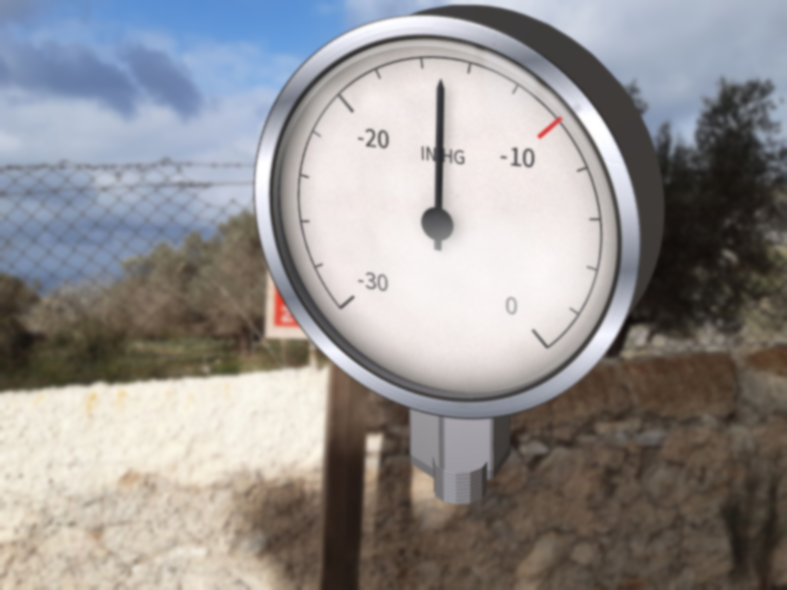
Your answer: **-15** inHg
